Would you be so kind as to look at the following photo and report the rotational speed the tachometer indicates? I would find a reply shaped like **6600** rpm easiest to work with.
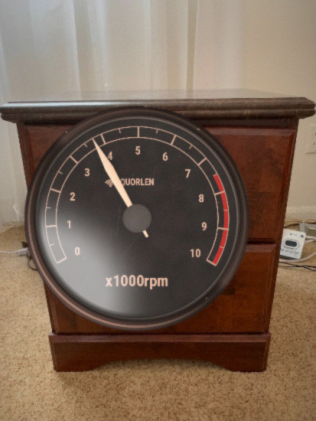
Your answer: **3750** rpm
